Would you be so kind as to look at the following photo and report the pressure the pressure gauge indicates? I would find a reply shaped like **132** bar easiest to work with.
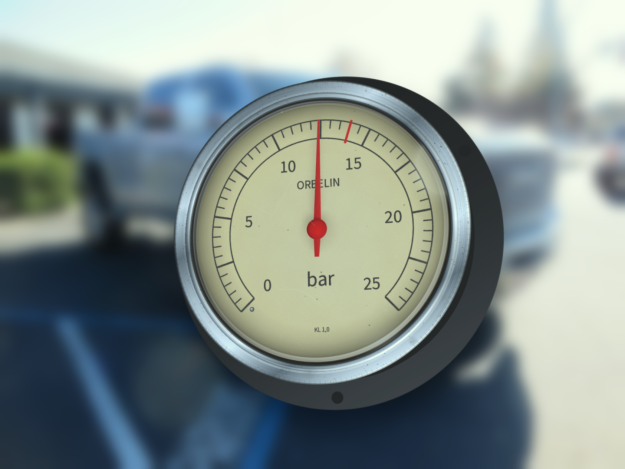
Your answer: **12.5** bar
